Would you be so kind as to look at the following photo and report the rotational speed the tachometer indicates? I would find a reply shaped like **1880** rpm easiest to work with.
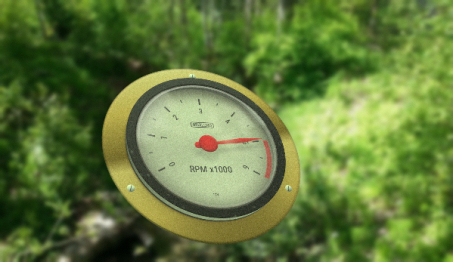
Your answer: **5000** rpm
